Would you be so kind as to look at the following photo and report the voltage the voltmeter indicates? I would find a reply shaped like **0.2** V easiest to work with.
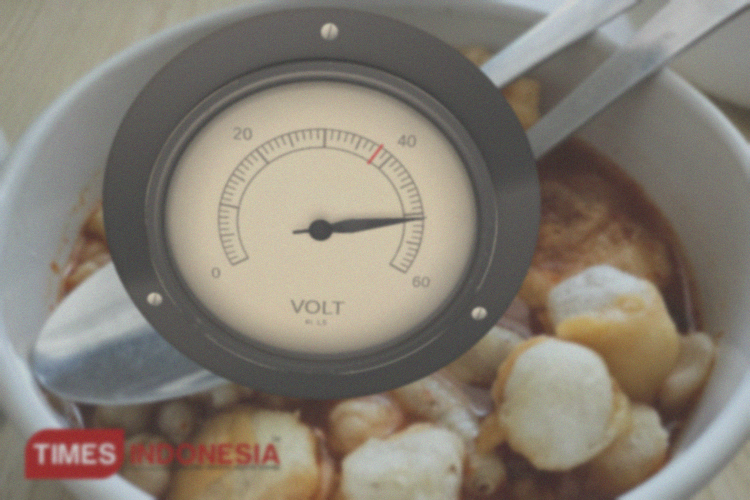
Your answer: **50** V
